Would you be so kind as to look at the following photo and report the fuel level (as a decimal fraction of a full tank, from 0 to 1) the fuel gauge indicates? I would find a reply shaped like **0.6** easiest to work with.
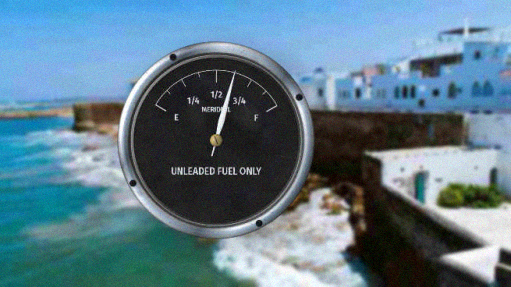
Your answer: **0.625**
